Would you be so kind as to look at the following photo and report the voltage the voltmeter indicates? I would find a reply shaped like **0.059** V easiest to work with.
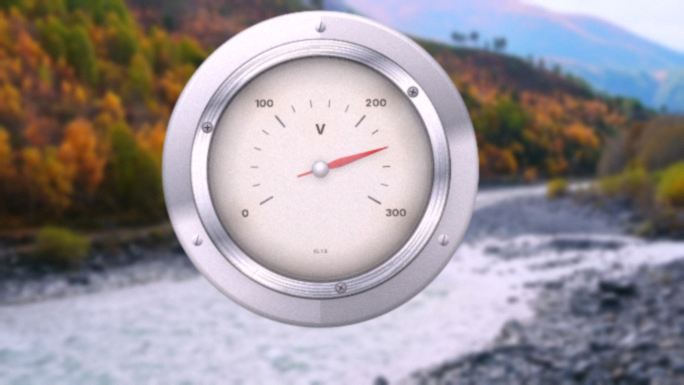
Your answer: **240** V
